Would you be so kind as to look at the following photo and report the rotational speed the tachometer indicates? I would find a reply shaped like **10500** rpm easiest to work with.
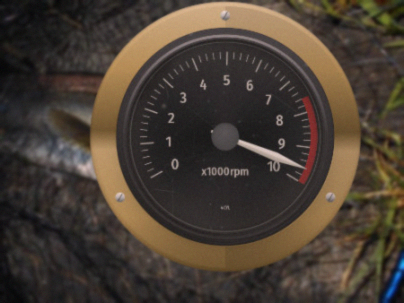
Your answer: **9600** rpm
